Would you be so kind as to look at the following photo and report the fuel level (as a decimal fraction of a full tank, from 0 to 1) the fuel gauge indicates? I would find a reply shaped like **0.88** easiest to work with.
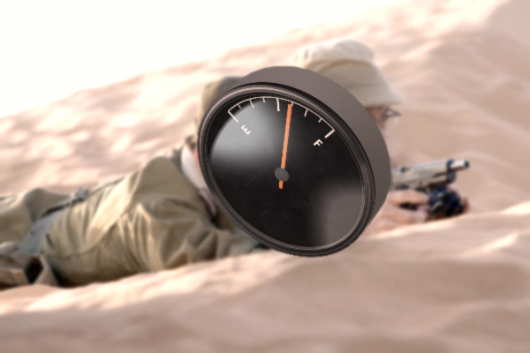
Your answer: **0.625**
